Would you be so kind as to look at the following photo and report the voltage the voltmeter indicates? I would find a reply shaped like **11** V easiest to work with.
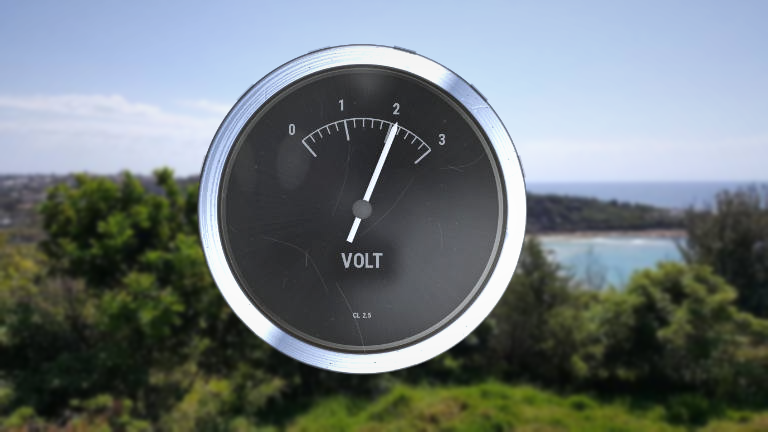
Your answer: **2.1** V
